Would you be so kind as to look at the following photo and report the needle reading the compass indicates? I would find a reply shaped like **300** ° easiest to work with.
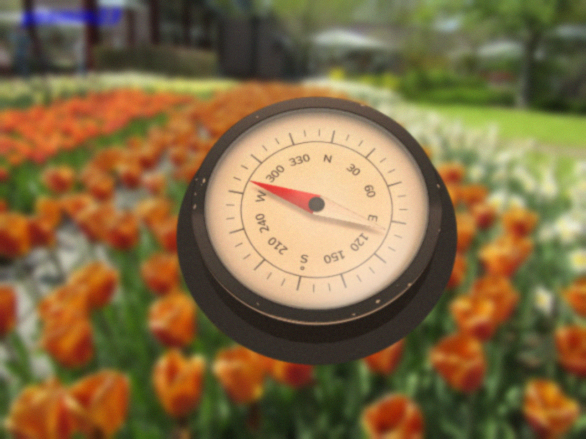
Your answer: **280** °
